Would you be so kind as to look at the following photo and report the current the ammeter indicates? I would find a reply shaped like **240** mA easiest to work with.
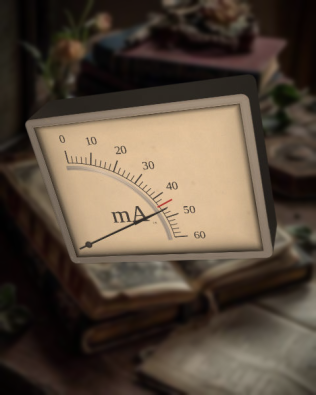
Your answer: **46** mA
